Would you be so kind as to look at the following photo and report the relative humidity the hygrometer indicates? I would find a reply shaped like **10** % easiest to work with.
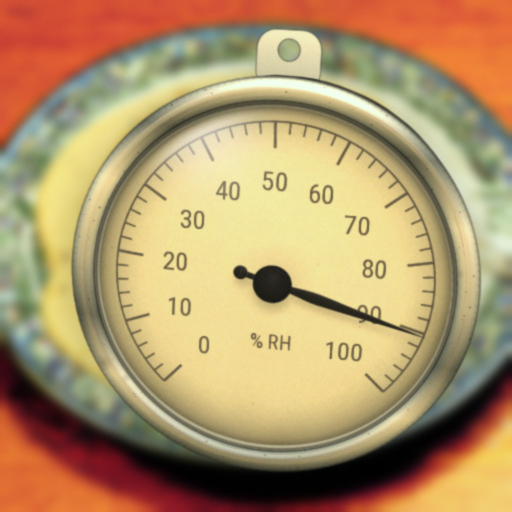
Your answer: **90** %
